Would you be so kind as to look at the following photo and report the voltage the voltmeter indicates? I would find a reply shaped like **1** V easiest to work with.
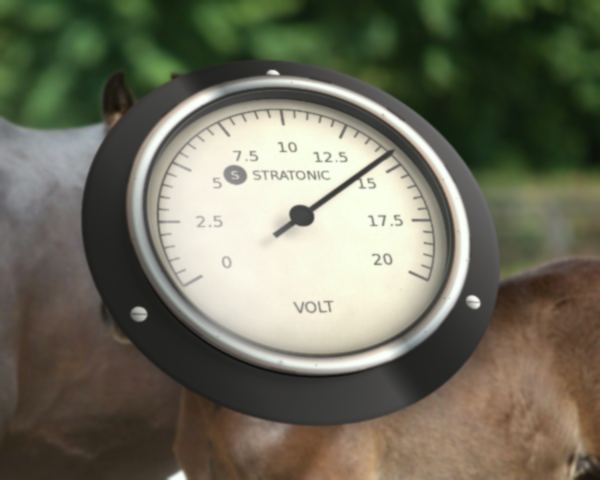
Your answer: **14.5** V
